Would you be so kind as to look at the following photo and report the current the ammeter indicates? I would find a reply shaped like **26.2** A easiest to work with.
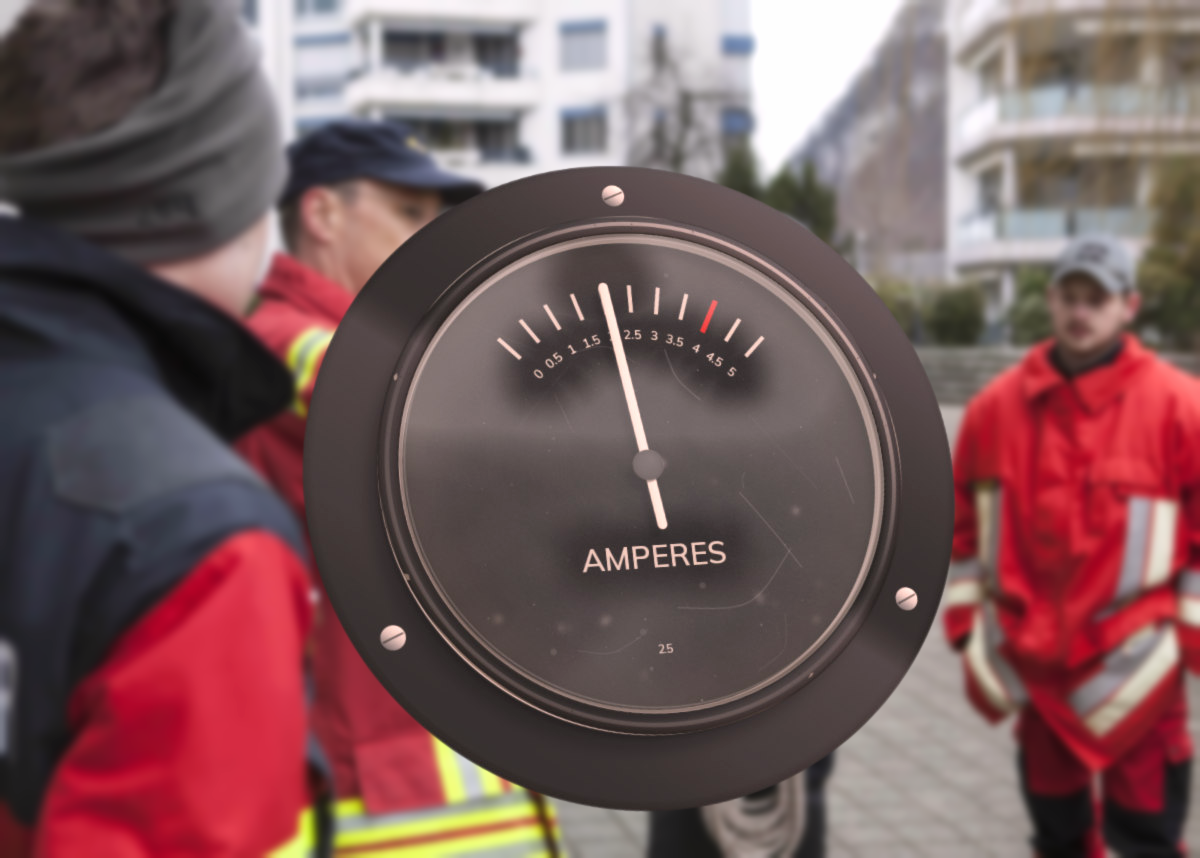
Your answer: **2** A
